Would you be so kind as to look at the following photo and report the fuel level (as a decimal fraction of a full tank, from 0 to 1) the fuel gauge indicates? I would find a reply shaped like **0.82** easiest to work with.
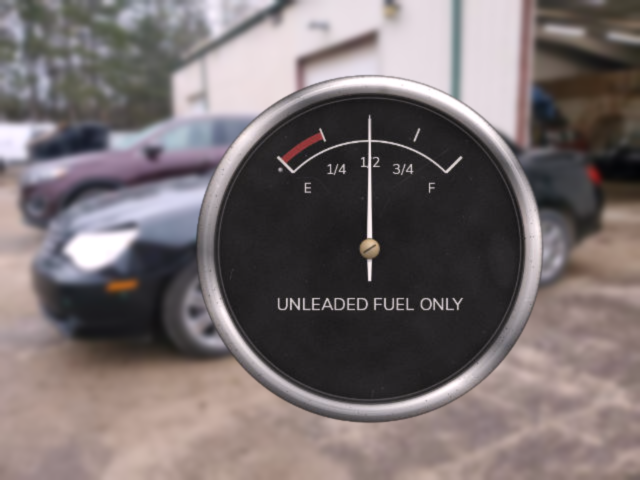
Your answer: **0.5**
